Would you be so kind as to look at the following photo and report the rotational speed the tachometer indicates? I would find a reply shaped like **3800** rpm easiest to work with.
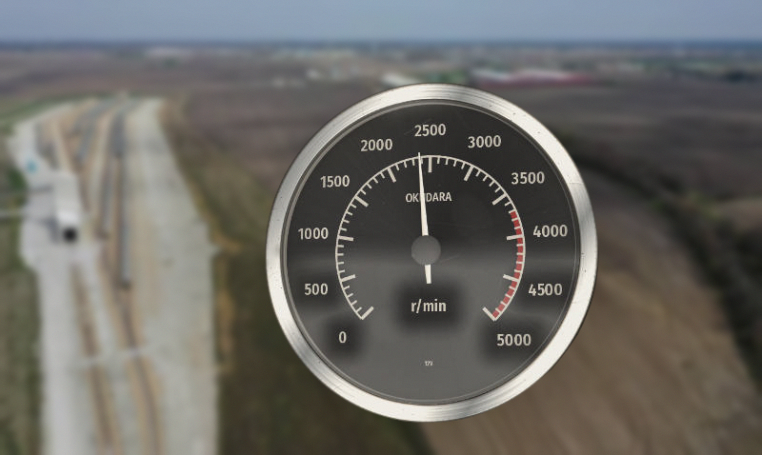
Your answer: **2400** rpm
